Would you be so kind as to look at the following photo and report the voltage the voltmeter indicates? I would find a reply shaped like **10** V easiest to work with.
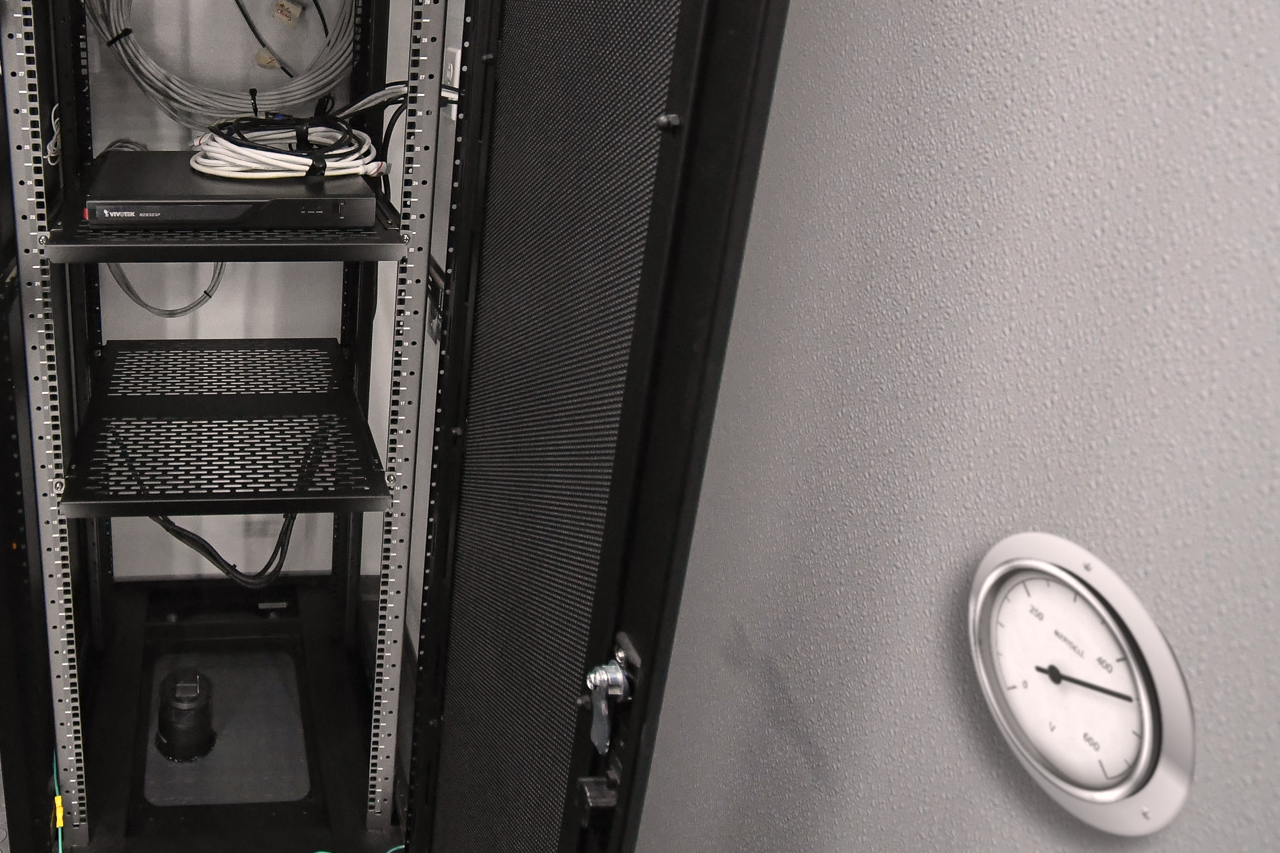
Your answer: **450** V
